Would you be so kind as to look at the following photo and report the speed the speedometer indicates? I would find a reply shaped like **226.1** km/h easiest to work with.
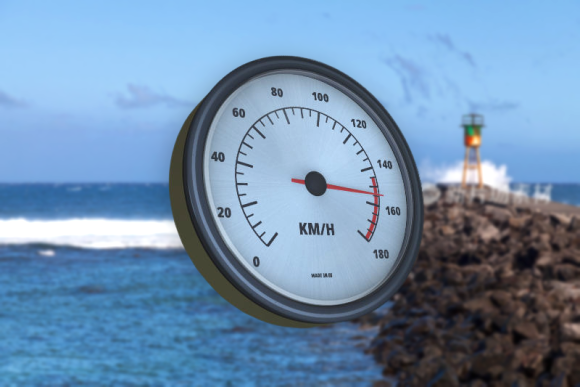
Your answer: **155** km/h
